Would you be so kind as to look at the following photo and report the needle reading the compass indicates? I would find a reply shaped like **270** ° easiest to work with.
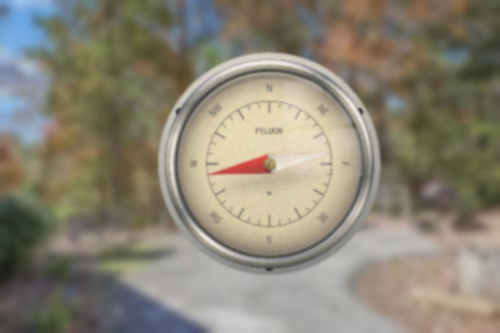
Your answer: **260** °
